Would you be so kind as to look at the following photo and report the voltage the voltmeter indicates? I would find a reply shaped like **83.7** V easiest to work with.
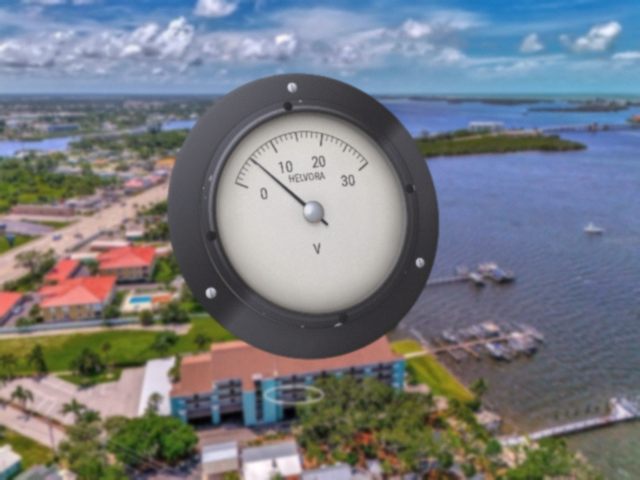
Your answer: **5** V
